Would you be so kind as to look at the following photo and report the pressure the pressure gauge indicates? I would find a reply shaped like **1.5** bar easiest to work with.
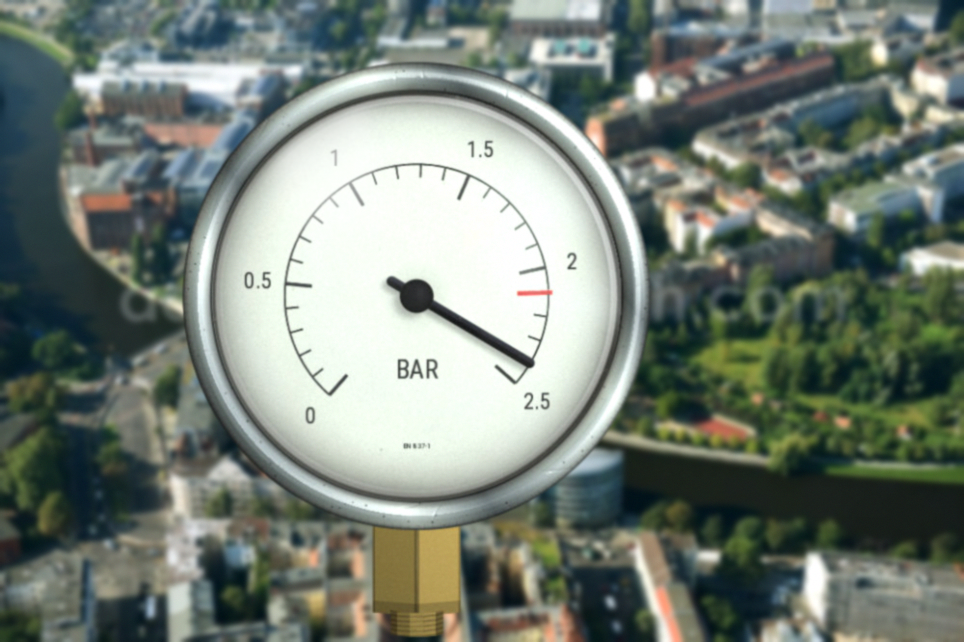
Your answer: **2.4** bar
